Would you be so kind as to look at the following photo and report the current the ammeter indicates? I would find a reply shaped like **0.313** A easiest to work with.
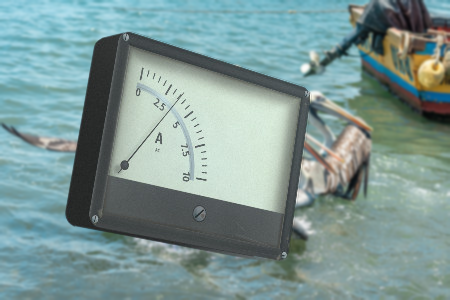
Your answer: **3.5** A
